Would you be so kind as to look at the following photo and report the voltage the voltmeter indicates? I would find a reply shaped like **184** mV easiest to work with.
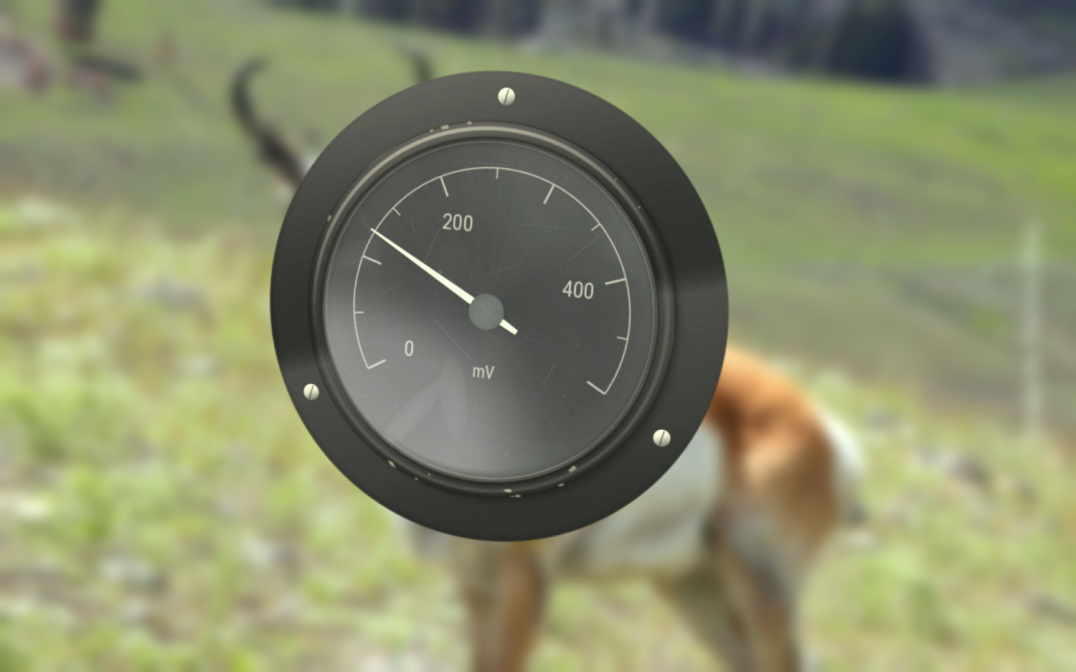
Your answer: **125** mV
